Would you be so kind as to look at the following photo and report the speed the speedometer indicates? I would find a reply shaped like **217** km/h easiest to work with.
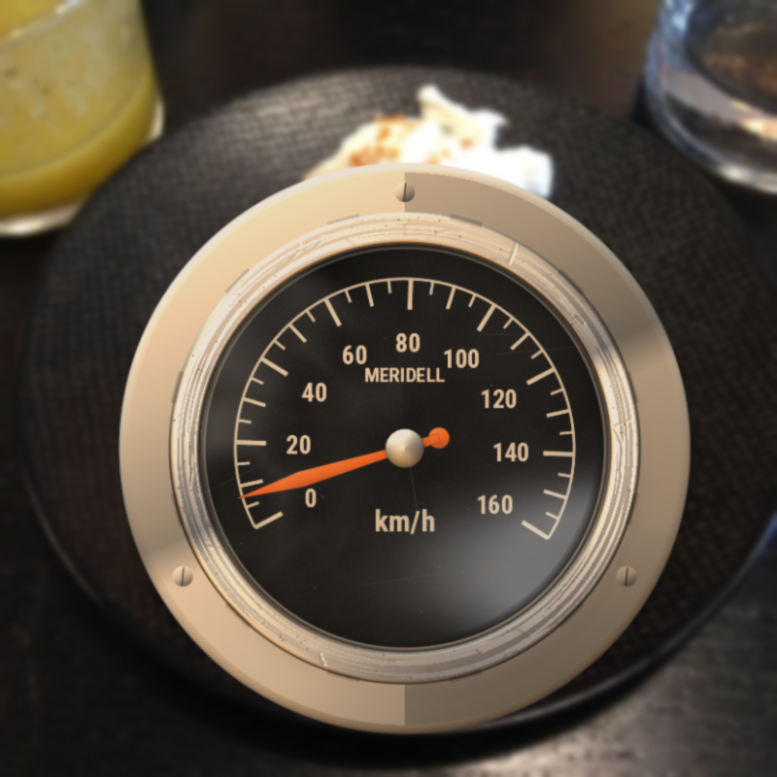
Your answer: **7.5** km/h
